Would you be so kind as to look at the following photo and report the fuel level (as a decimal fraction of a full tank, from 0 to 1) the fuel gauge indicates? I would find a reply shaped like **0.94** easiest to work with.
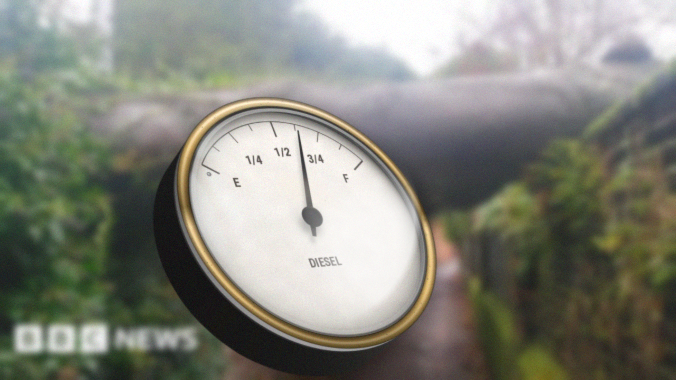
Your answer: **0.625**
